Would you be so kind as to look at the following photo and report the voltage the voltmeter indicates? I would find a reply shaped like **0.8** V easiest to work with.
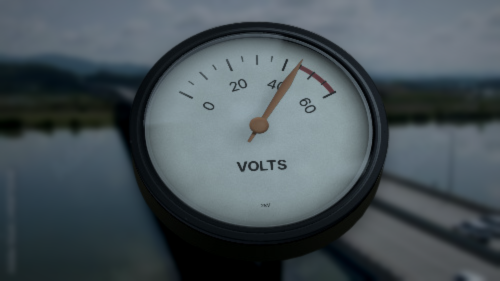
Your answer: **45** V
